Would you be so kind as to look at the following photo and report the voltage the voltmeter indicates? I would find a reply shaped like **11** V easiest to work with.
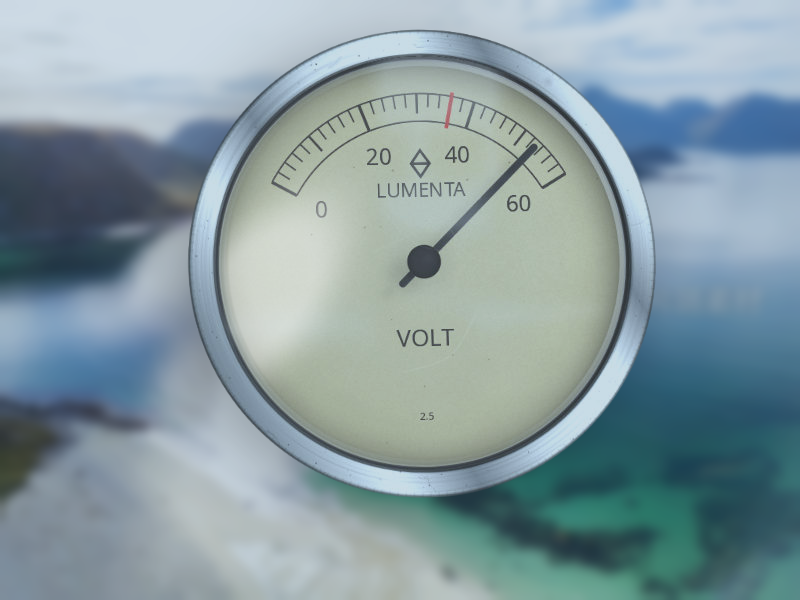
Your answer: **53** V
